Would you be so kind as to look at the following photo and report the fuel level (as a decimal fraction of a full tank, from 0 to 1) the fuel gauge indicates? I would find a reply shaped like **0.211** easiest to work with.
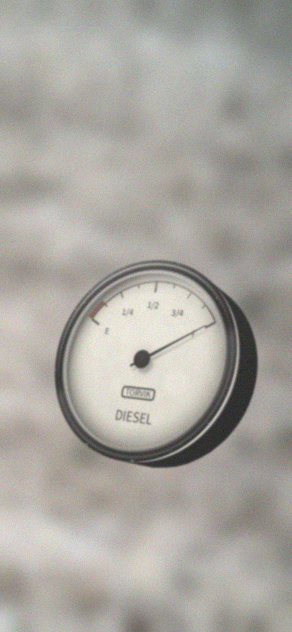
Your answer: **1**
